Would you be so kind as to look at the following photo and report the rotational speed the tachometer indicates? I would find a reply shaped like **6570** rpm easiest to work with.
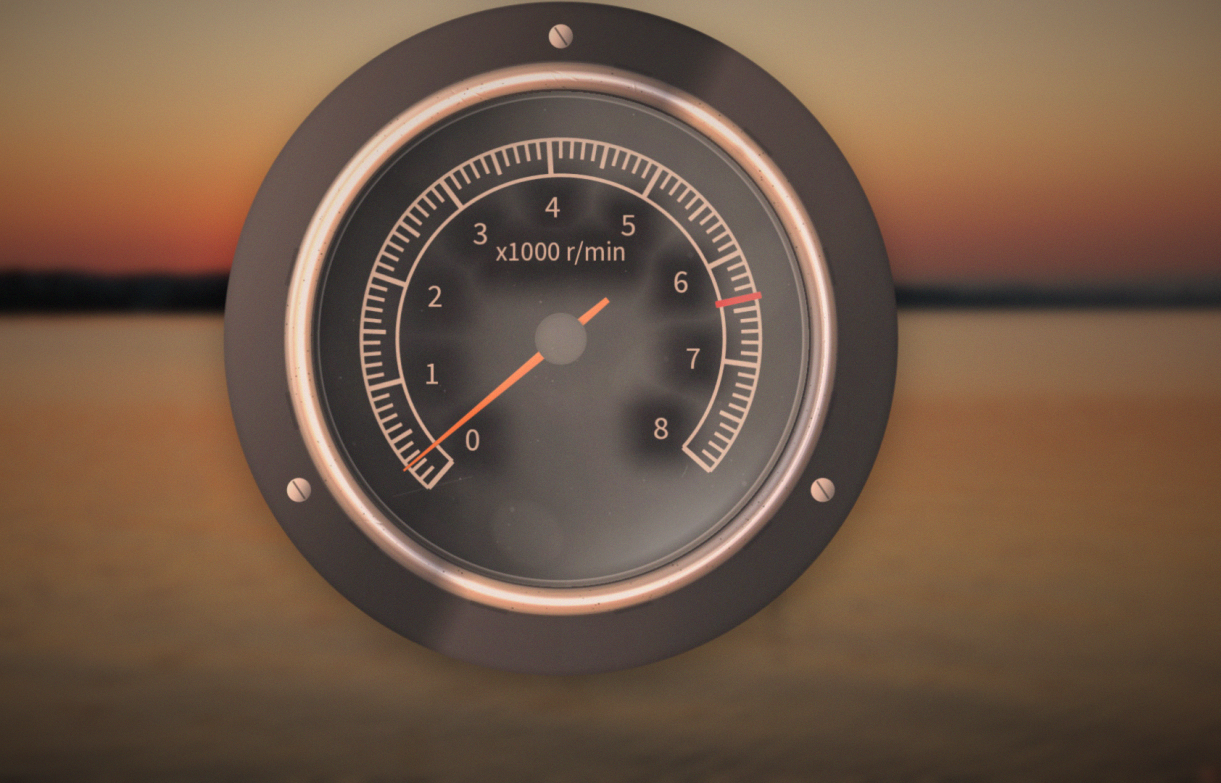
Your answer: **250** rpm
